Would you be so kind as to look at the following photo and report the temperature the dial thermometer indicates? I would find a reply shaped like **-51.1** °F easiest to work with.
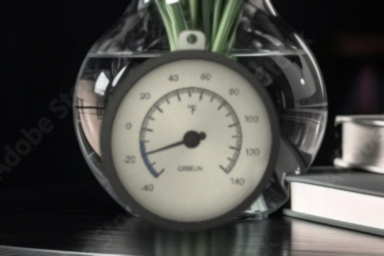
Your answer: **-20** °F
